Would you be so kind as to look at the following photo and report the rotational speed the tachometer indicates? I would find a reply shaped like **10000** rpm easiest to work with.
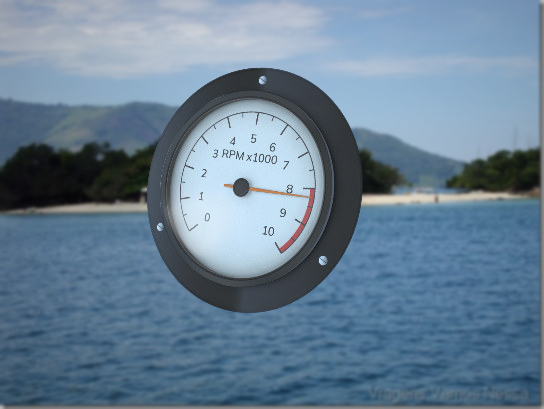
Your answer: **8250** rpm
